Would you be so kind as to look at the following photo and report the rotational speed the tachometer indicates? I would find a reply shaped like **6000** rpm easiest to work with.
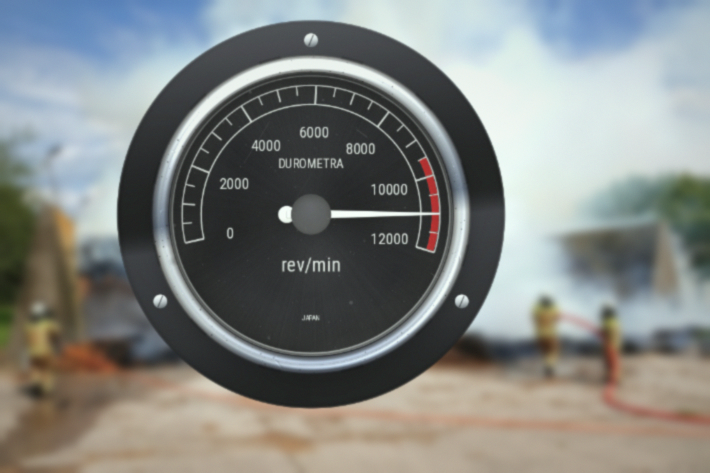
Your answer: **11000** rpm
